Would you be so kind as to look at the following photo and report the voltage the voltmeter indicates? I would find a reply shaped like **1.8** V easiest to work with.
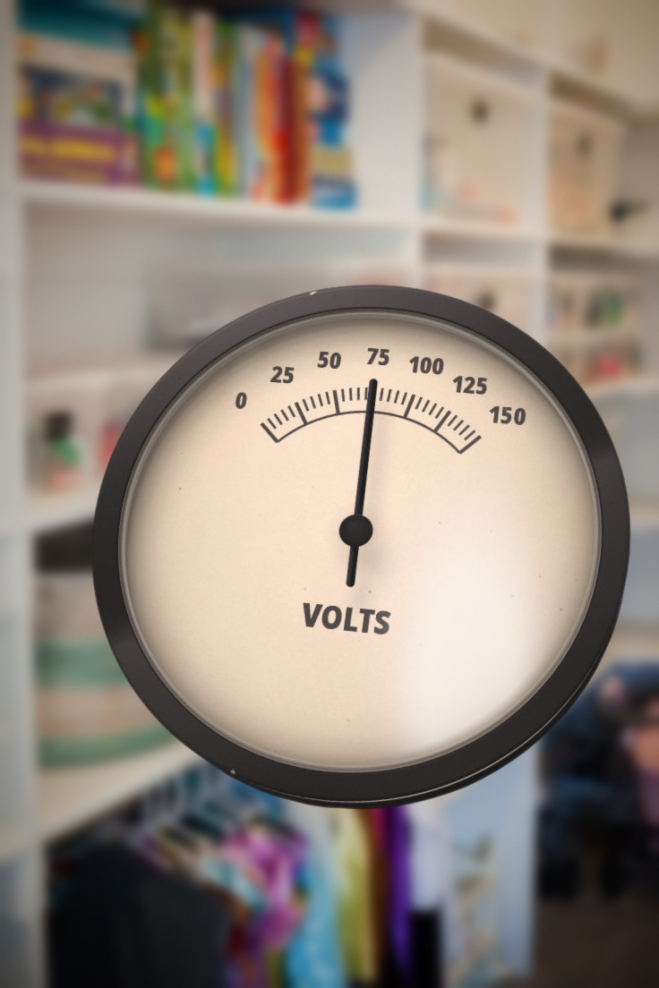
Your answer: **75** V
